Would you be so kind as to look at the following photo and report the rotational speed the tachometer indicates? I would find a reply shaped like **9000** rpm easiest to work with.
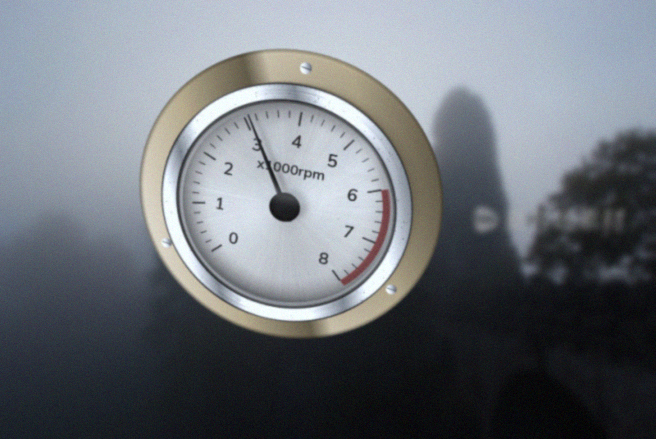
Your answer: **3100** rpm
